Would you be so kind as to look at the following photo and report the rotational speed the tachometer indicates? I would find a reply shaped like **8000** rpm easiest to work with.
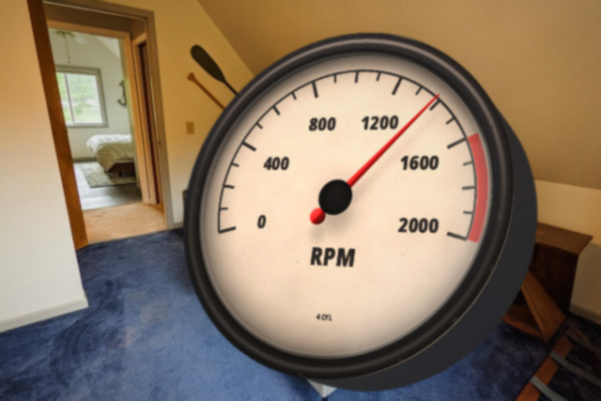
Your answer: **1400** rpm
